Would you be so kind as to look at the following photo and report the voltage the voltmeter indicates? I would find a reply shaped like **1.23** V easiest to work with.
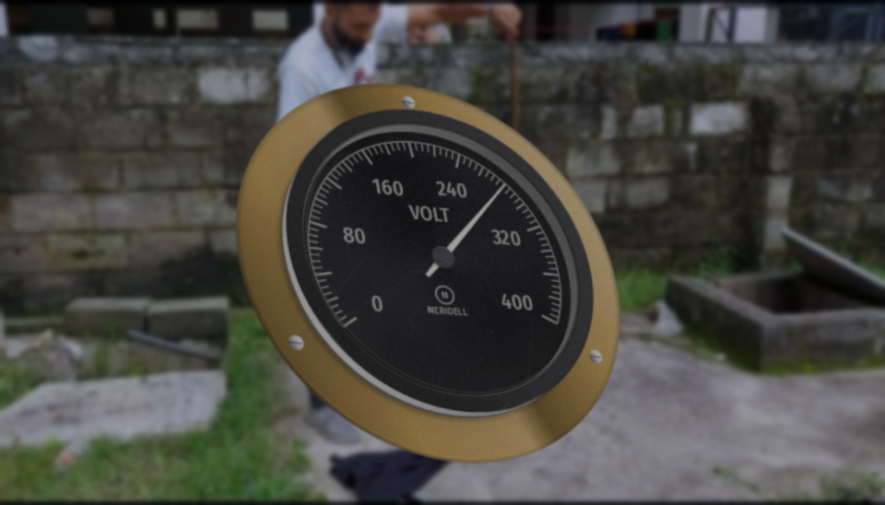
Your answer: **280** V
